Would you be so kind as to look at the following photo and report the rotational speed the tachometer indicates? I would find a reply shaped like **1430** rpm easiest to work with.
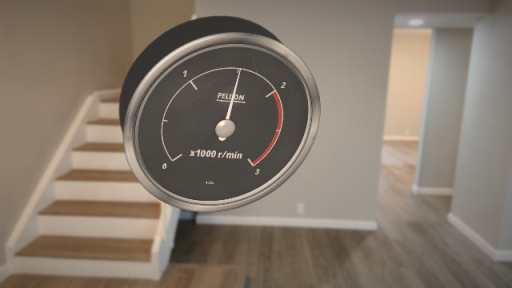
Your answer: **1500** rpm
